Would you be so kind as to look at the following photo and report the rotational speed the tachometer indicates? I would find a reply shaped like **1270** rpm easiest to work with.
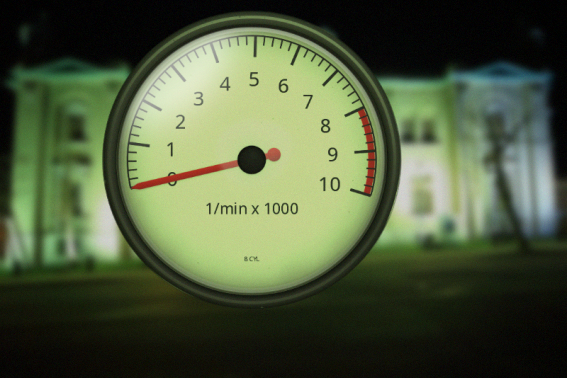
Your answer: **0** rpm
